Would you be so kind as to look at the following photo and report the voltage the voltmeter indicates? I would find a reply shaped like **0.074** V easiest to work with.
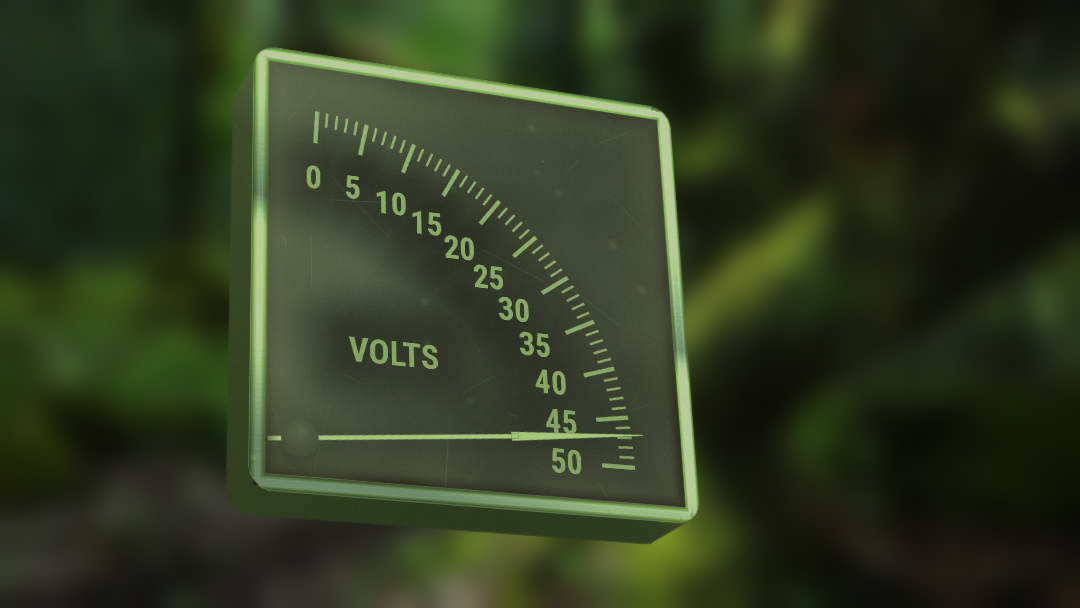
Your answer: **47** V
